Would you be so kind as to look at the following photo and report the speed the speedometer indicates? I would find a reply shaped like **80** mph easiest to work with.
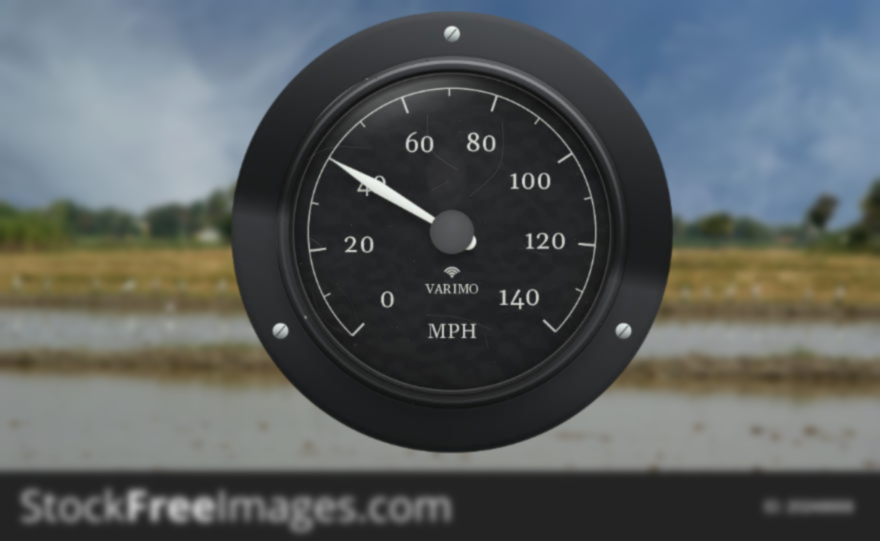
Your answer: **40** mph
